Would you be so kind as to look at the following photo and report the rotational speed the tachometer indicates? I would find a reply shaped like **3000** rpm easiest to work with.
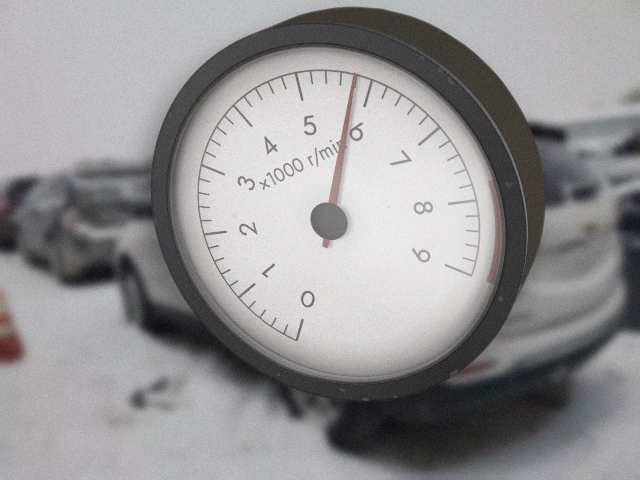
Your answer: **5800** rpm
